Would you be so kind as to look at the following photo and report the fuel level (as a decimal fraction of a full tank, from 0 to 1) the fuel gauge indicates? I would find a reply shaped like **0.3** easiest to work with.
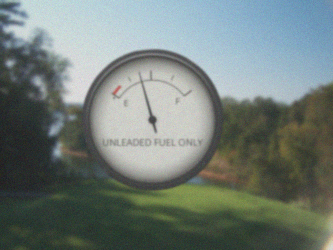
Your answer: **0.375**
